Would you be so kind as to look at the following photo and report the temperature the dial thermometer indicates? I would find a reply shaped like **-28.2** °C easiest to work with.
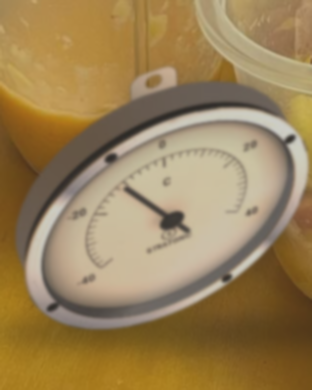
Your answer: **-10** °C
